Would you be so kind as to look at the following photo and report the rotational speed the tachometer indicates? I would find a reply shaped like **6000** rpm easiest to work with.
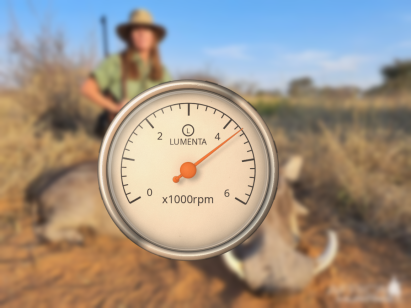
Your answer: **4300** rpm
